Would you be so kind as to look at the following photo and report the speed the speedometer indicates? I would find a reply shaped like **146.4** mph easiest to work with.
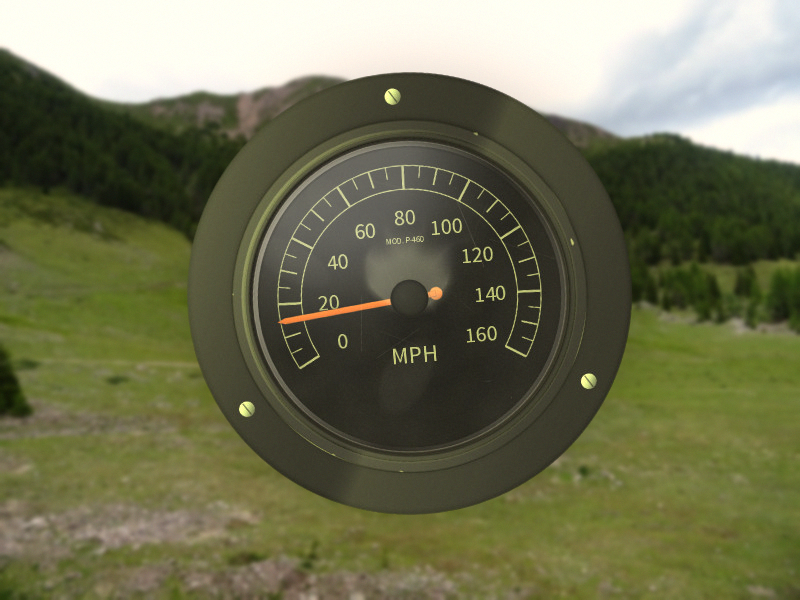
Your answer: **15** mph
